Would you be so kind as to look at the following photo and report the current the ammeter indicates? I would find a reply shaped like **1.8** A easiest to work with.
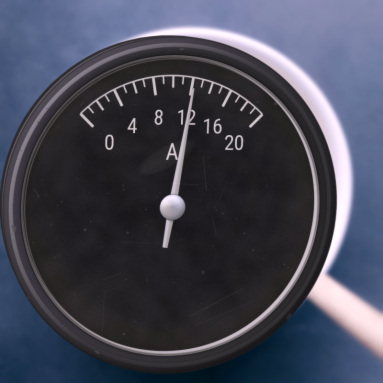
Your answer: **12** A
